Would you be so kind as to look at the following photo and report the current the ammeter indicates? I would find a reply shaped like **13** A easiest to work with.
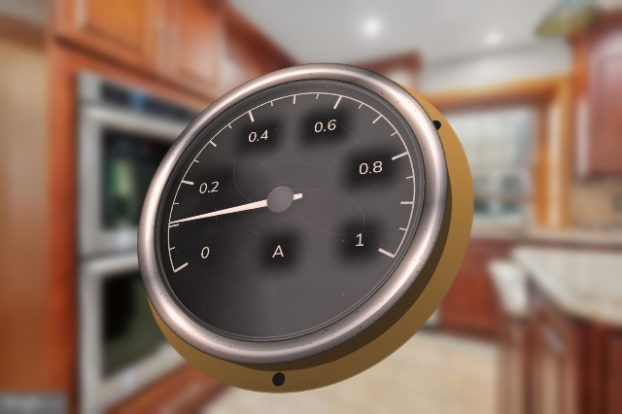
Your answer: **0.1** A
